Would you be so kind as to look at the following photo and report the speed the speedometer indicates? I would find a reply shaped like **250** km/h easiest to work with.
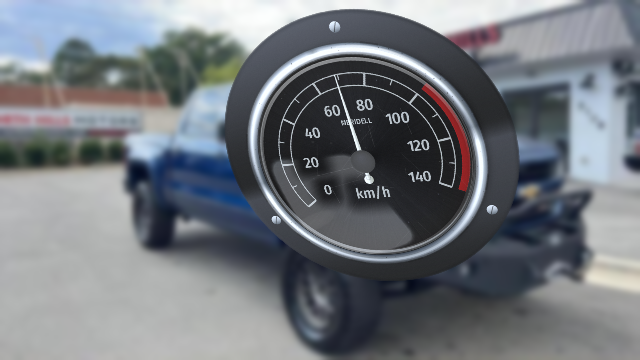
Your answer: **70** km/h
